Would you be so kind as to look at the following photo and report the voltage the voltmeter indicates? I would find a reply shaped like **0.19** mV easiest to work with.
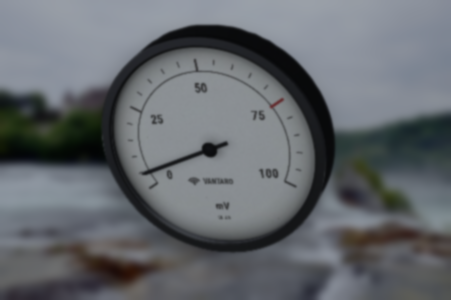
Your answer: **5** mV
